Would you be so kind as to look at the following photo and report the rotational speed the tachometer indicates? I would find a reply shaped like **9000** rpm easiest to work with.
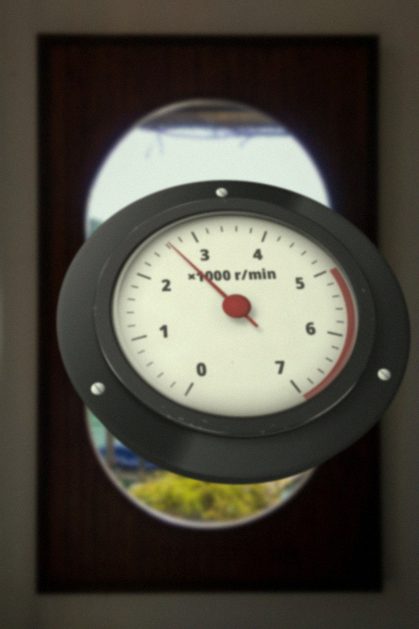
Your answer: **2600** rpm
